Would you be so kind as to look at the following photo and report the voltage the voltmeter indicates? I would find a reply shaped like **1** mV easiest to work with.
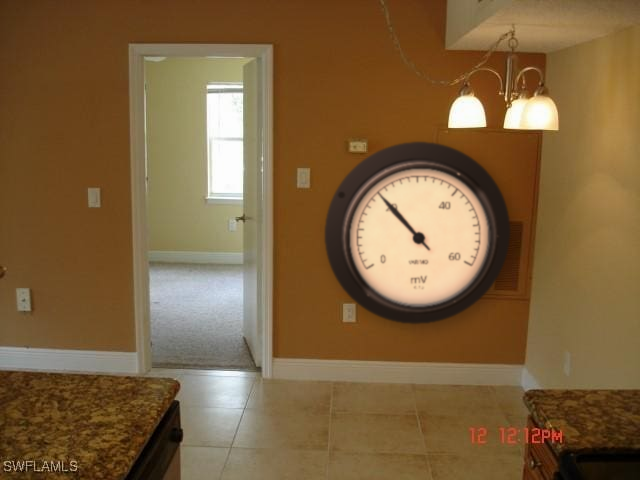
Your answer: **20** mV
